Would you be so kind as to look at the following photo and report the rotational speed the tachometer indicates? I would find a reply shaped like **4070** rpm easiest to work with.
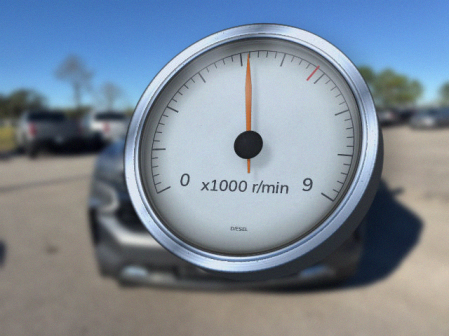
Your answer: **4200** rpm
